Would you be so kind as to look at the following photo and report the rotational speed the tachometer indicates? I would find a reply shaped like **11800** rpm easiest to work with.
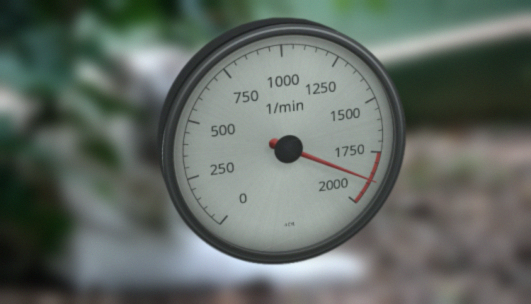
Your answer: **1875** rpm
